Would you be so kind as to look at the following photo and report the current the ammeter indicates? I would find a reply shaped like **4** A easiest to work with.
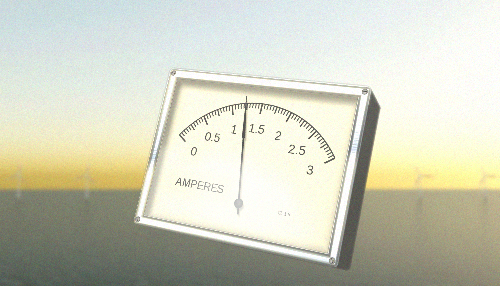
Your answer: **1.25** A
